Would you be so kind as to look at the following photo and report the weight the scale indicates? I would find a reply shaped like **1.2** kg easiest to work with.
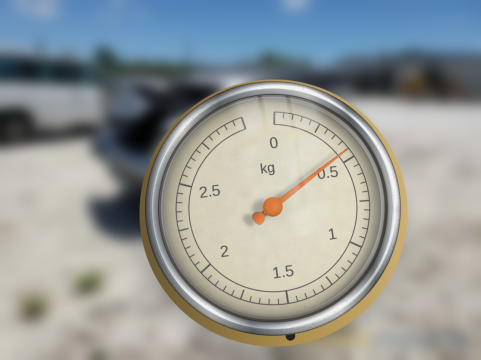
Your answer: **0.45** kg
